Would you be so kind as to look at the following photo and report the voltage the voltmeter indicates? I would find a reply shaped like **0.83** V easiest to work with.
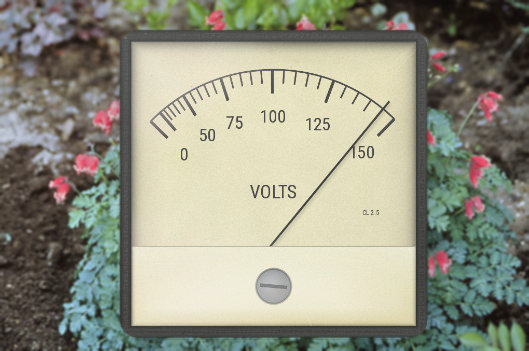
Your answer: **145** V
